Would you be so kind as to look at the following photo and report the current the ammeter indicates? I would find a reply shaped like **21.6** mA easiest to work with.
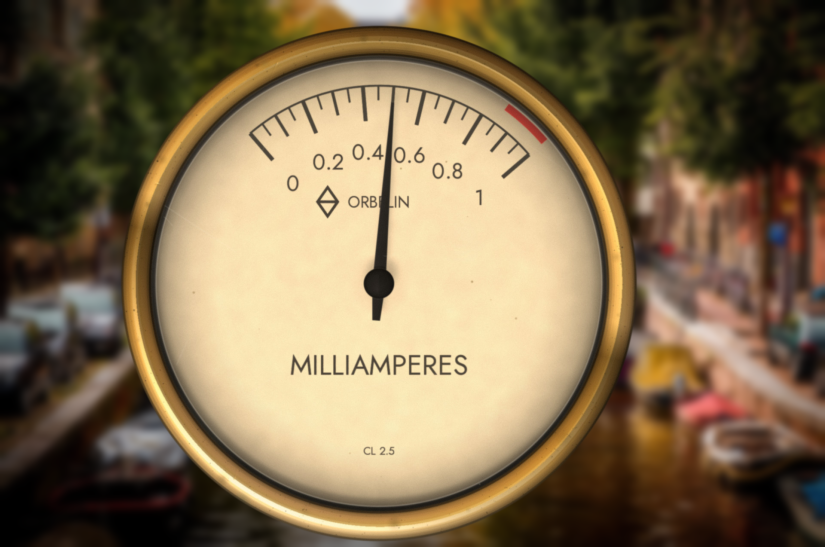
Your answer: **0.5** mA
